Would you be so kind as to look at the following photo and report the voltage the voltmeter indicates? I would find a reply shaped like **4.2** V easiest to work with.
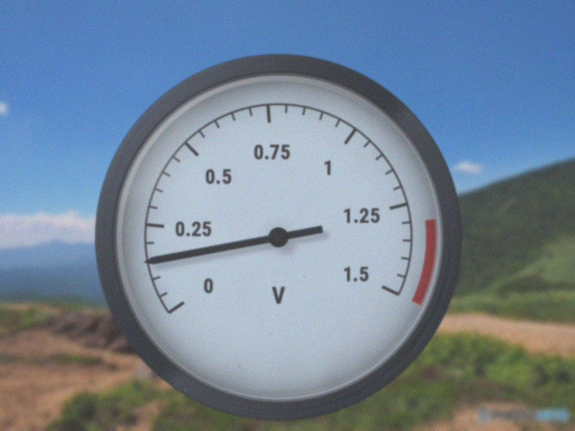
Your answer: **0.15** V
